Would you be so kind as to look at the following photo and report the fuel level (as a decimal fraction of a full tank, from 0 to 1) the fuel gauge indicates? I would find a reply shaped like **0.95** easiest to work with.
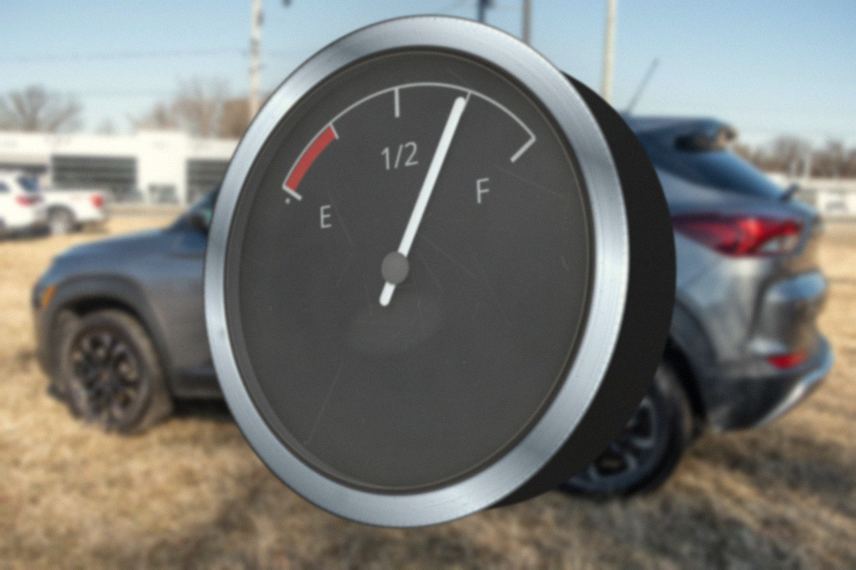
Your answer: **0.75**
